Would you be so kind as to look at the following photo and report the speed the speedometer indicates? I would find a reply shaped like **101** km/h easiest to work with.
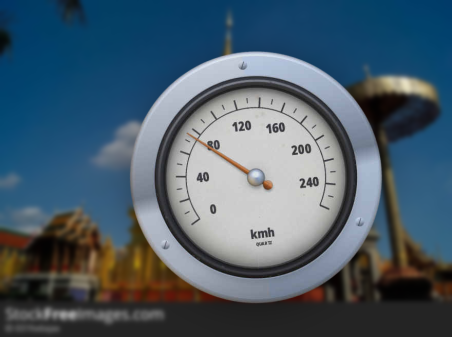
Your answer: **75** km/h
